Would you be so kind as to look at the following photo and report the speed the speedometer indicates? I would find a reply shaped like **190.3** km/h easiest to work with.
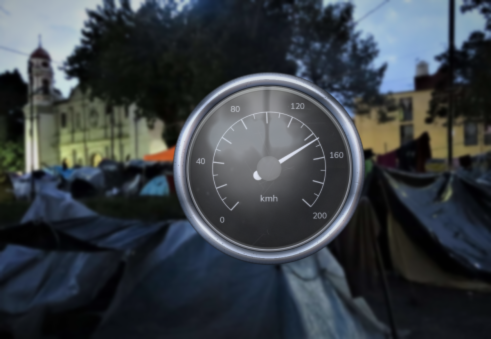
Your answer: **145** km/h
